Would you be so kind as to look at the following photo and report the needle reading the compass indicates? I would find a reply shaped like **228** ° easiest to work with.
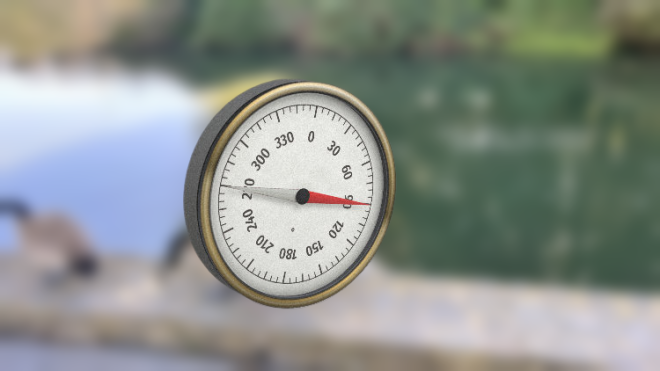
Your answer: **90** °
